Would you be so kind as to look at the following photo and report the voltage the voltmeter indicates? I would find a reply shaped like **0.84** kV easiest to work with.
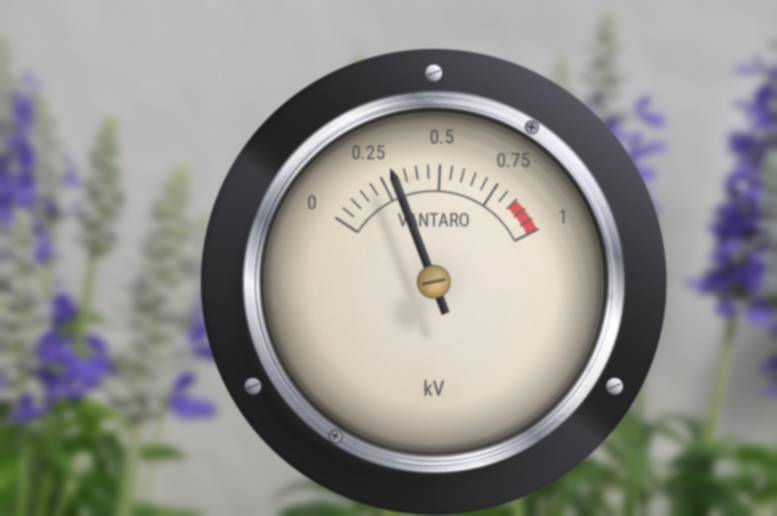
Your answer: **0.3** kV
